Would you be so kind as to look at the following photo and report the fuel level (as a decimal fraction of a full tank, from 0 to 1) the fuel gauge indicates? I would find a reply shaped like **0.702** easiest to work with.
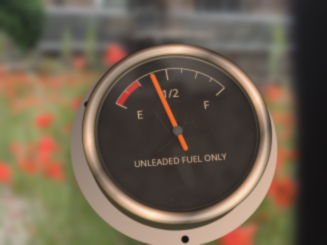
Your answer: **0.375**
